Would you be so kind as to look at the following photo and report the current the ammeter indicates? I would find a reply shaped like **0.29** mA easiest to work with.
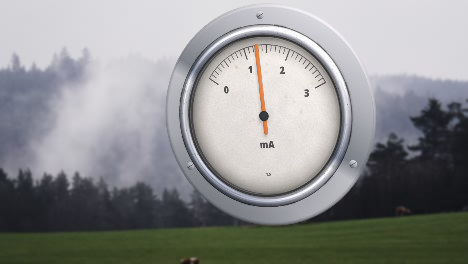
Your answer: **1.3** mA
